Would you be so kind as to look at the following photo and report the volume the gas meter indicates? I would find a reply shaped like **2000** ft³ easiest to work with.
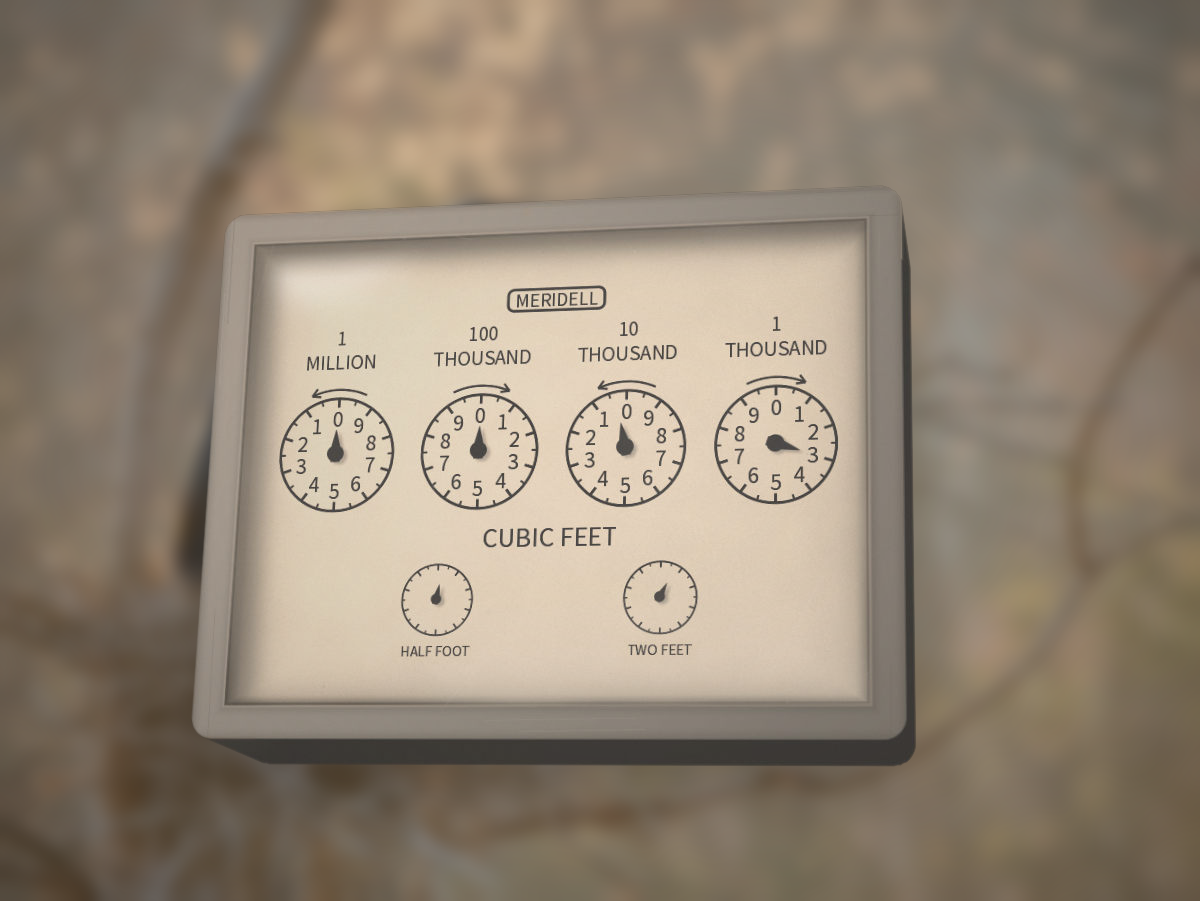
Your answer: **300** ft³
